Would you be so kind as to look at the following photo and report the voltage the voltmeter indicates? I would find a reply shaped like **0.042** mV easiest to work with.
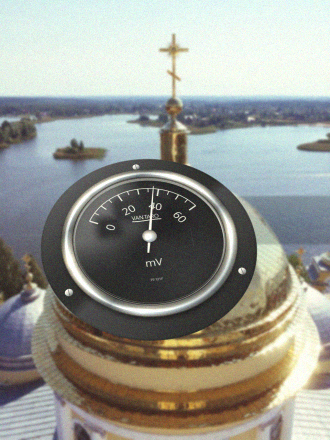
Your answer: **37.5** mV
